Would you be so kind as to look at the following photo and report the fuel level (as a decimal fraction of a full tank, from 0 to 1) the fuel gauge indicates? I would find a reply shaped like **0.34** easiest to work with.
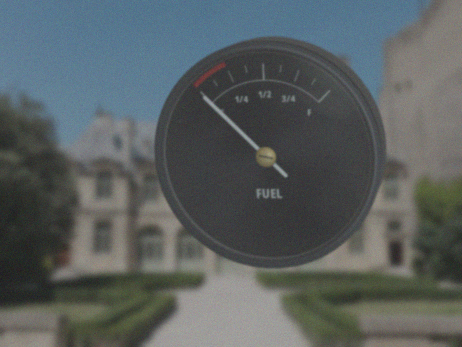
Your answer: **0**
